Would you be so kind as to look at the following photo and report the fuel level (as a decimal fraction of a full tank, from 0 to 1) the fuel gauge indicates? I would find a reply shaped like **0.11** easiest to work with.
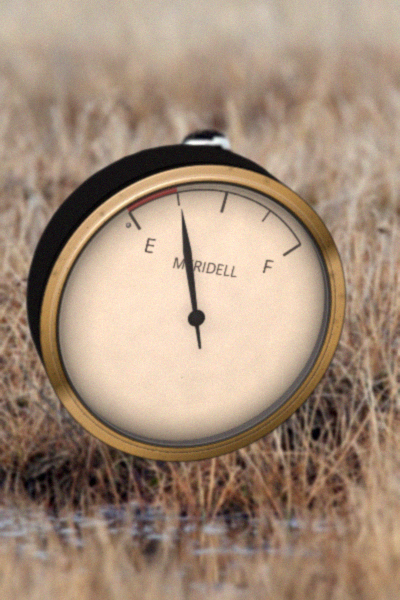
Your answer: **0.25**
